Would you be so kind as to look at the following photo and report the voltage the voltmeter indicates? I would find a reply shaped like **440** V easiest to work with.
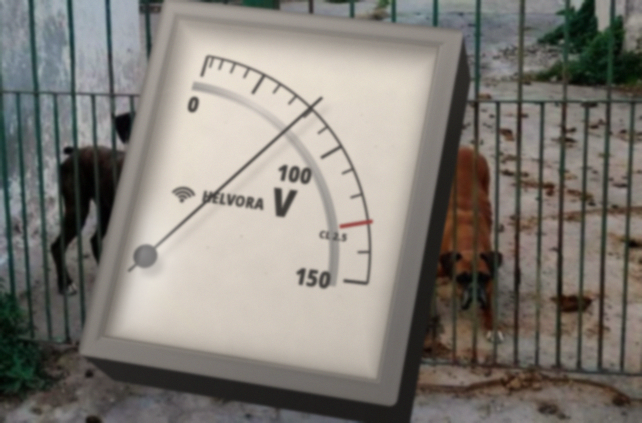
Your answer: **80** V
